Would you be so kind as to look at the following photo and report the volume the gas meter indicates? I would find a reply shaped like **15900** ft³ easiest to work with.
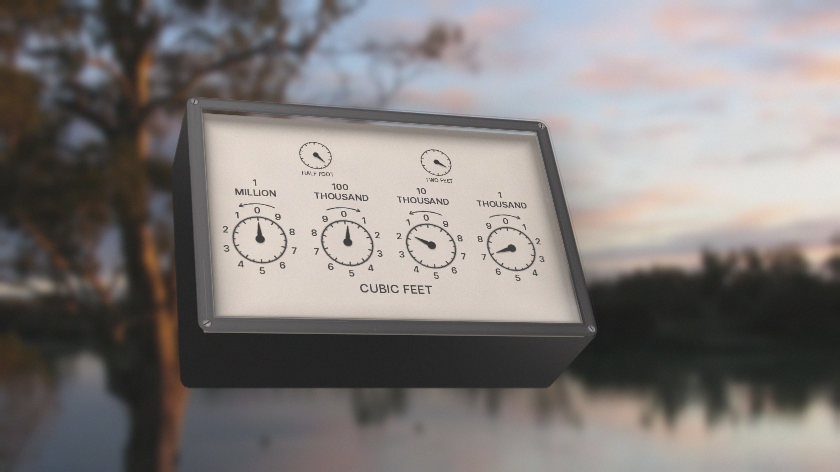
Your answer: **1700** ft³
